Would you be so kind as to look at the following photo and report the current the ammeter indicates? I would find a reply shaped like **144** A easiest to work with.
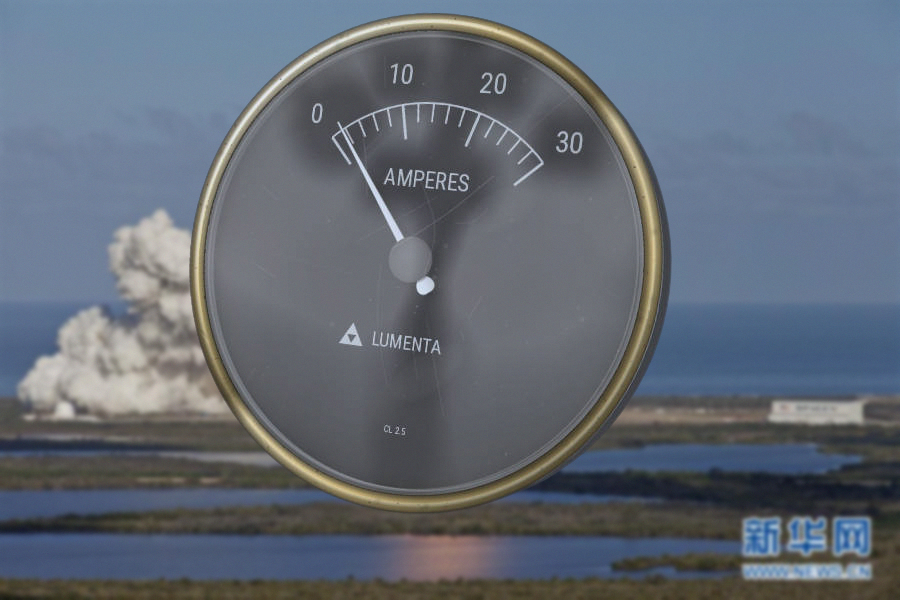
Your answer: **2** A
